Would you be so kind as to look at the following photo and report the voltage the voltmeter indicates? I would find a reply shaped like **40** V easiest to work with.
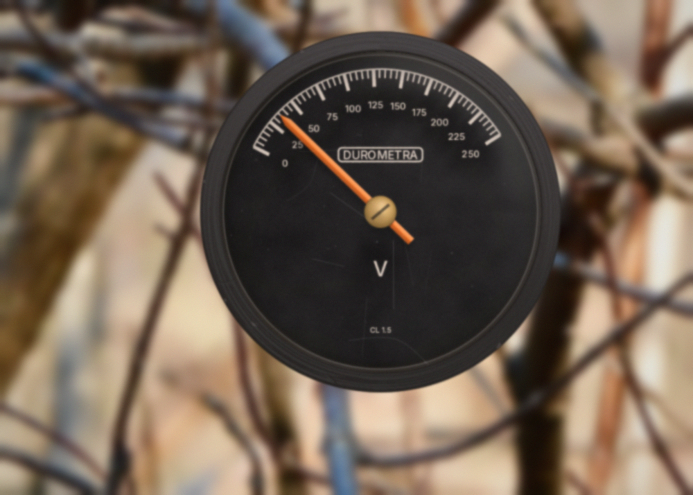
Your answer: **35** V
